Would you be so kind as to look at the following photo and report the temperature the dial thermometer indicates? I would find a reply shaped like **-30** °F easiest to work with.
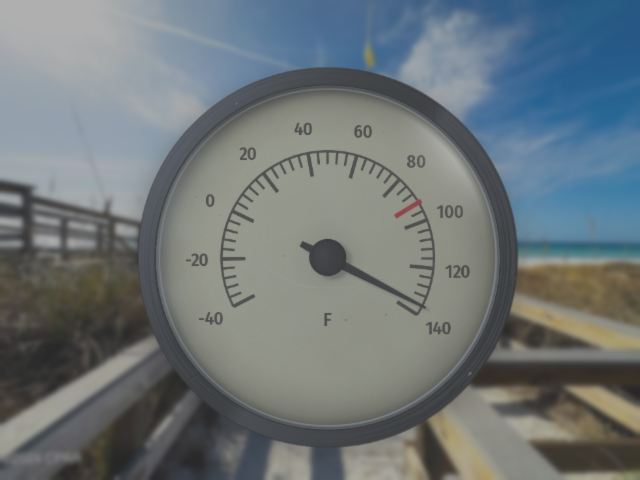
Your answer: **136** °F
